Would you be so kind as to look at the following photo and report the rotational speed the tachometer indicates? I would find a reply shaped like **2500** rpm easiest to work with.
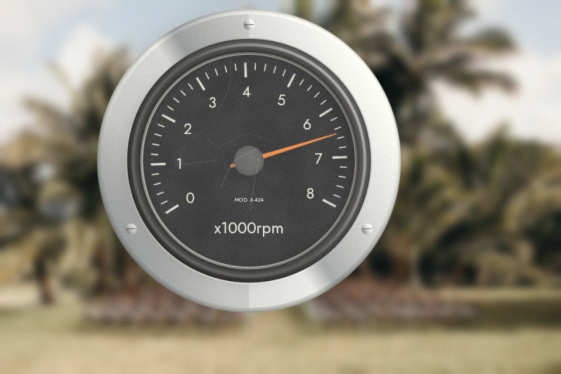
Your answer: **6500** rpm
